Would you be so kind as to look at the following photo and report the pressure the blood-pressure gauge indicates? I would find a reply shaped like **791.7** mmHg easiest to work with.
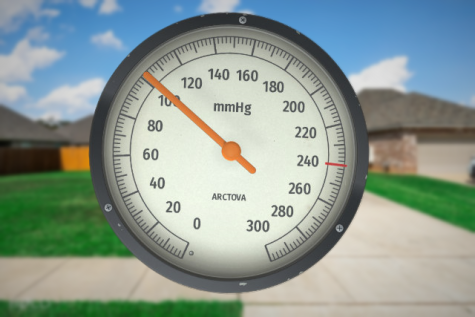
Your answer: **102** mmHg
